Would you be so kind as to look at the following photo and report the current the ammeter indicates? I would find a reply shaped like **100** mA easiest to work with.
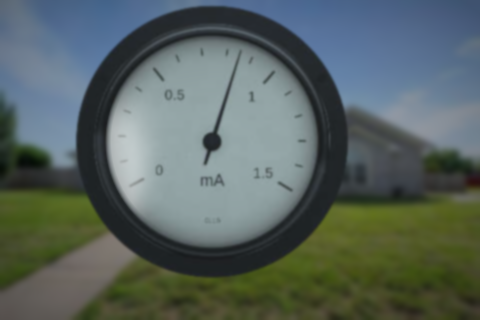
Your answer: **0.85** mA
